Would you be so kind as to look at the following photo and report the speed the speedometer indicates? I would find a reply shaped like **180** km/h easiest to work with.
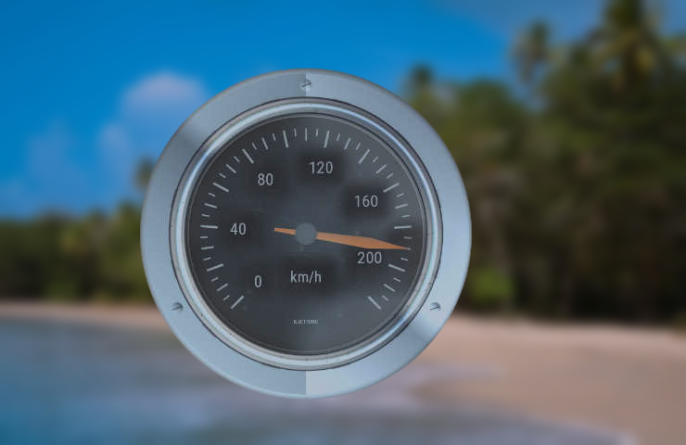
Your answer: **190** km/h
